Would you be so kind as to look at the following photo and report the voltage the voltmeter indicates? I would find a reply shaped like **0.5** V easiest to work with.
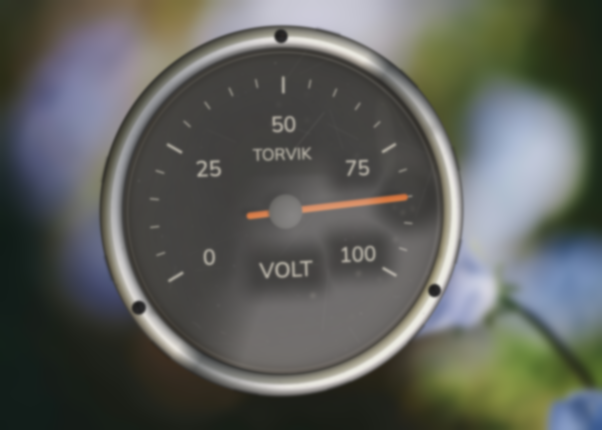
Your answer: **85** V
